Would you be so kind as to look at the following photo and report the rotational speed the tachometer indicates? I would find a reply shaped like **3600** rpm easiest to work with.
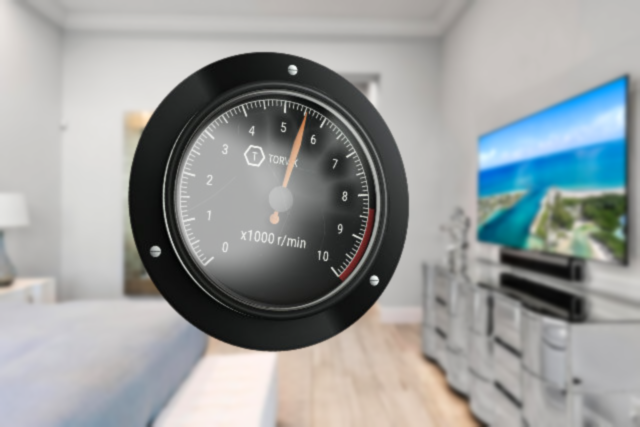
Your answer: **5500** rpm
